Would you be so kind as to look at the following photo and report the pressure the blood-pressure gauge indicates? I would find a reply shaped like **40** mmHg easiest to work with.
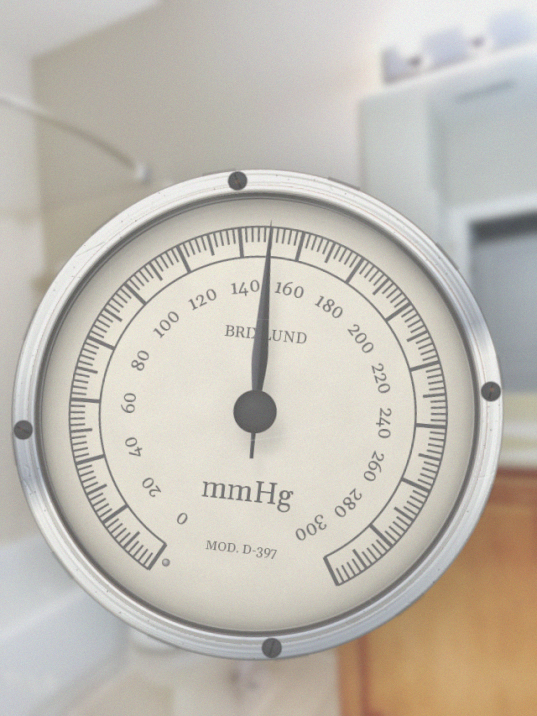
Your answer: **150** mmHg
